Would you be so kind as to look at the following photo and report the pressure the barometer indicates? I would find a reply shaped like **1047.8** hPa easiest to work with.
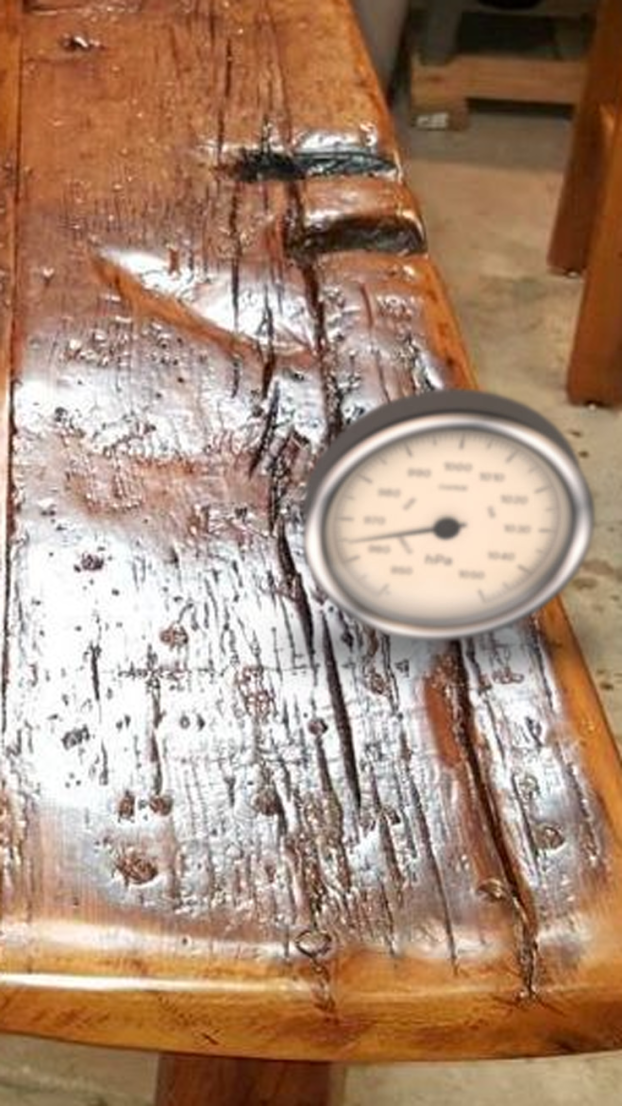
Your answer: **965** hPa
